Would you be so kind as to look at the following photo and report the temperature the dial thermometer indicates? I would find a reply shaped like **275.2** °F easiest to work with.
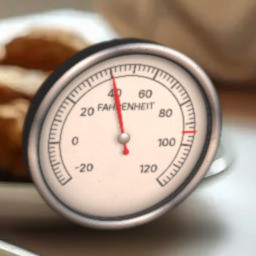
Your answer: **40** °F
